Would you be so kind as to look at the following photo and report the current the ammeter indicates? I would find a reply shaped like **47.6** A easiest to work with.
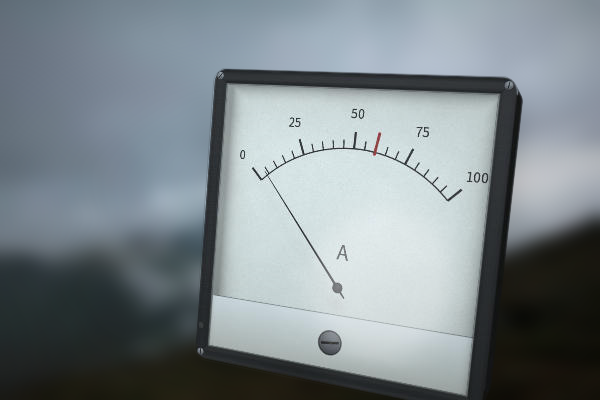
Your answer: **5** A
